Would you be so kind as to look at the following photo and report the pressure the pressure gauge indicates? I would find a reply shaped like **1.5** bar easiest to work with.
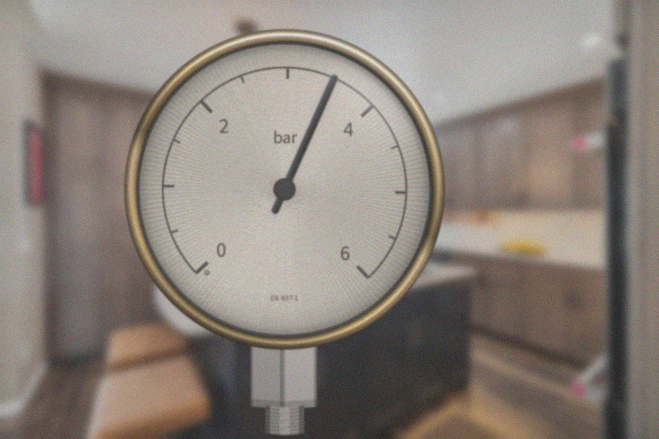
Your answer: **3.5** bar
